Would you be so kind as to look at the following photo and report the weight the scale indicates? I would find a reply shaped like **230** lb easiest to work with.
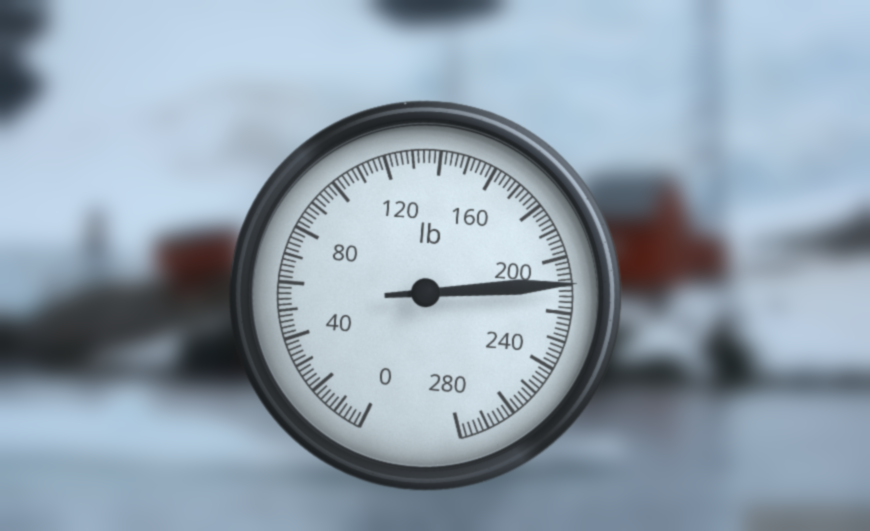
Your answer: **210** lb
